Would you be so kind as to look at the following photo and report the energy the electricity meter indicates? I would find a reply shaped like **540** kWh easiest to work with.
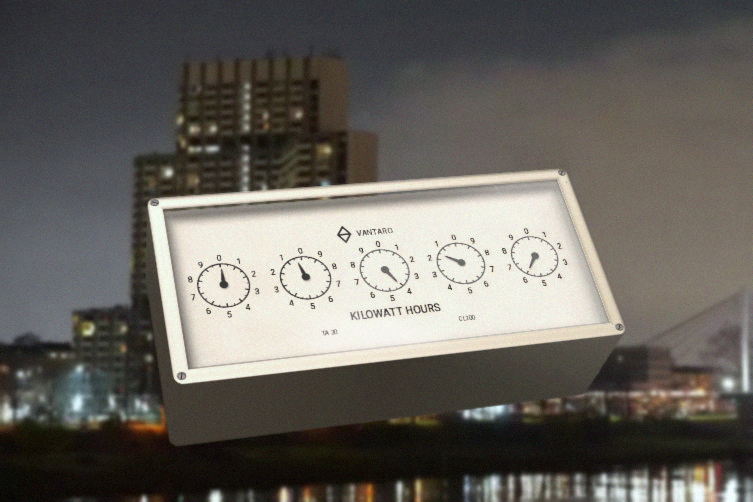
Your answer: **416** kWh
